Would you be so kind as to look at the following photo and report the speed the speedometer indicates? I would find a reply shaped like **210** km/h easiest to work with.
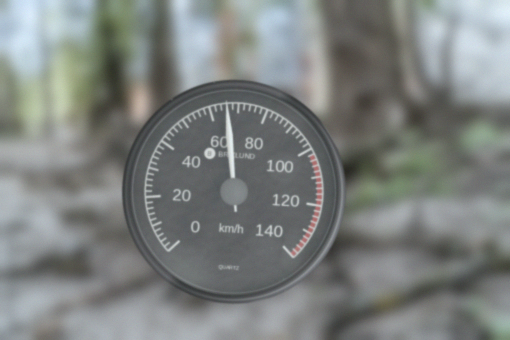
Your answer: **66** km/h
